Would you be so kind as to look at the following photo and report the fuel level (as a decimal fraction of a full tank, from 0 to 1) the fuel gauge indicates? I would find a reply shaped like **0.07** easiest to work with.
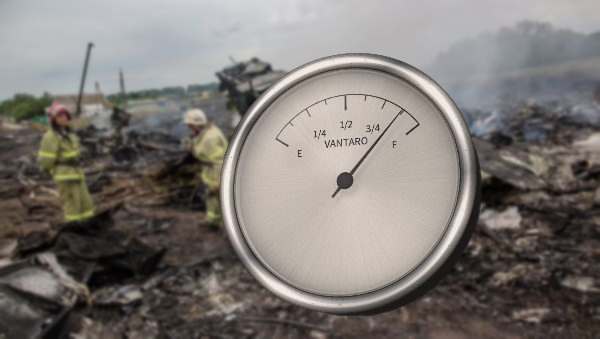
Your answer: **0.875**
